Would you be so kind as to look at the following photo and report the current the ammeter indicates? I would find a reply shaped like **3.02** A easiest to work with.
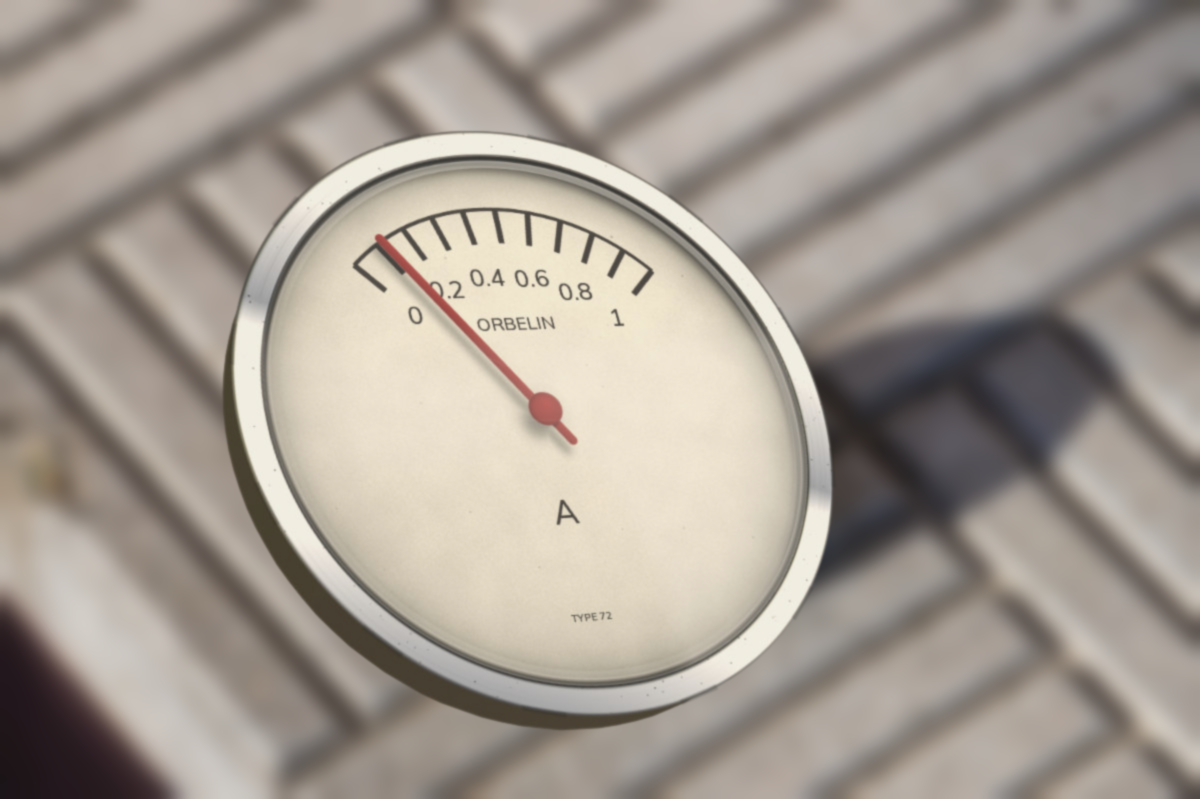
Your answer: **0.1** A
